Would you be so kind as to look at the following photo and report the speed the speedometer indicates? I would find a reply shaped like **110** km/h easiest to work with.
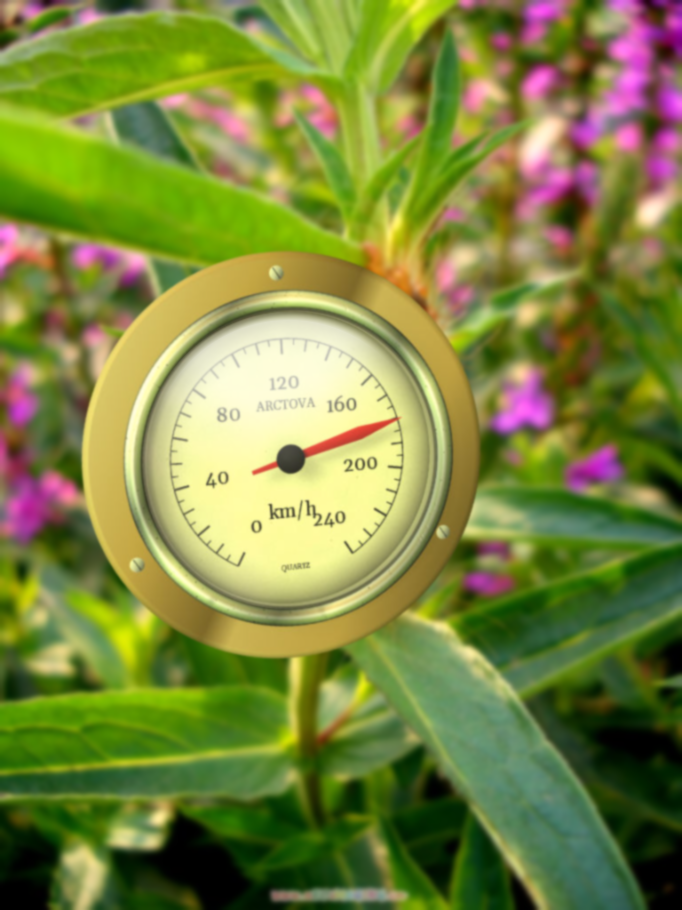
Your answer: **180** km/h
